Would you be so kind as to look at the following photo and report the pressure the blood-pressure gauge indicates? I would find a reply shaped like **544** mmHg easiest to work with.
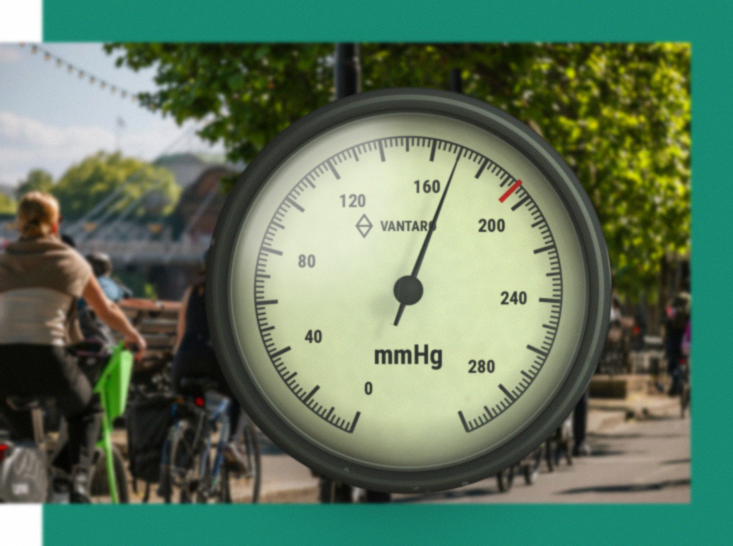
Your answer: **170** mmHg
